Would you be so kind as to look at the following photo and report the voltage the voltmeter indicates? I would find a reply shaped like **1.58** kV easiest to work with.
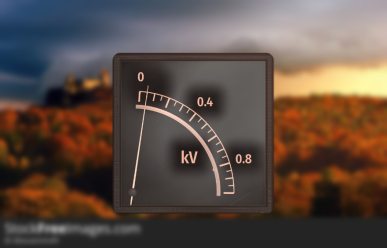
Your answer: **0.05** kV
